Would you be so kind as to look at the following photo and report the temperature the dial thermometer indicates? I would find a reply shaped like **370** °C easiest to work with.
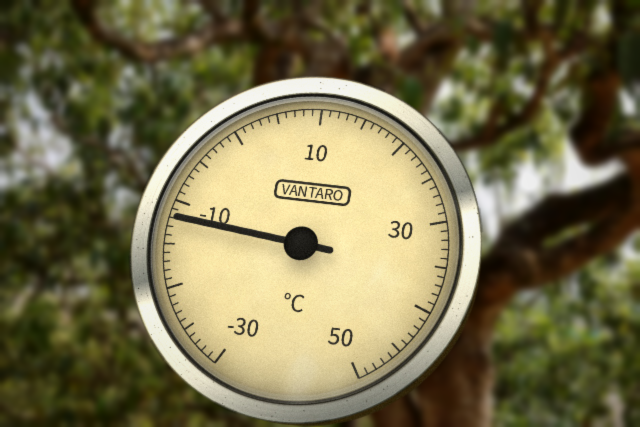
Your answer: **-12** °C
